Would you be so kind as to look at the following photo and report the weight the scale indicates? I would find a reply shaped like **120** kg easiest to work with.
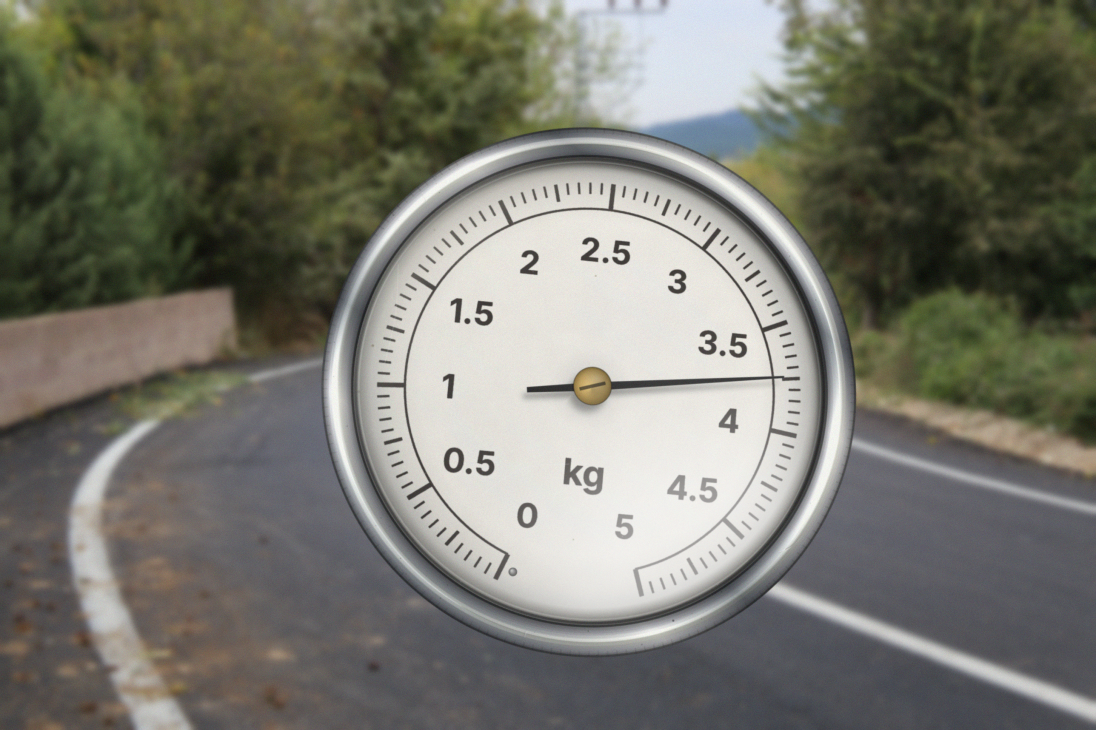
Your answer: **3.75** kg
